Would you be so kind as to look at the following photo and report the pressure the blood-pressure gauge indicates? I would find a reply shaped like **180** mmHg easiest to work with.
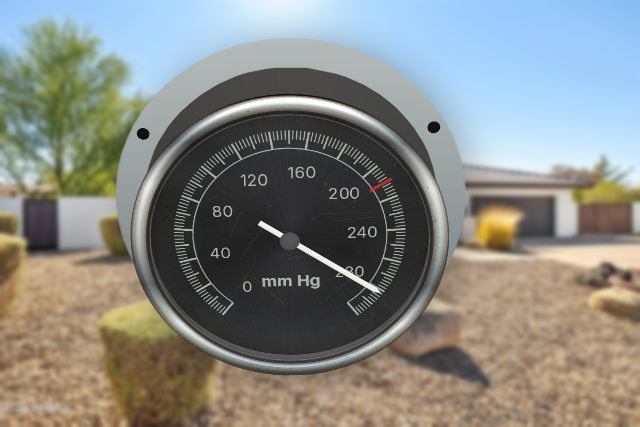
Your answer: **280** mmHg
